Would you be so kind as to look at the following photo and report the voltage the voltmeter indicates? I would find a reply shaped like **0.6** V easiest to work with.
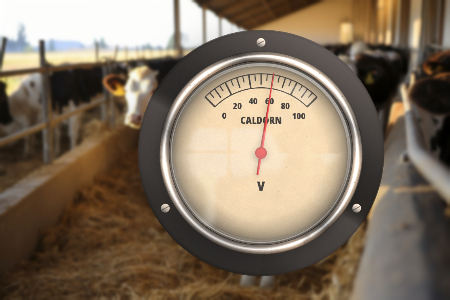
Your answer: **60** V
